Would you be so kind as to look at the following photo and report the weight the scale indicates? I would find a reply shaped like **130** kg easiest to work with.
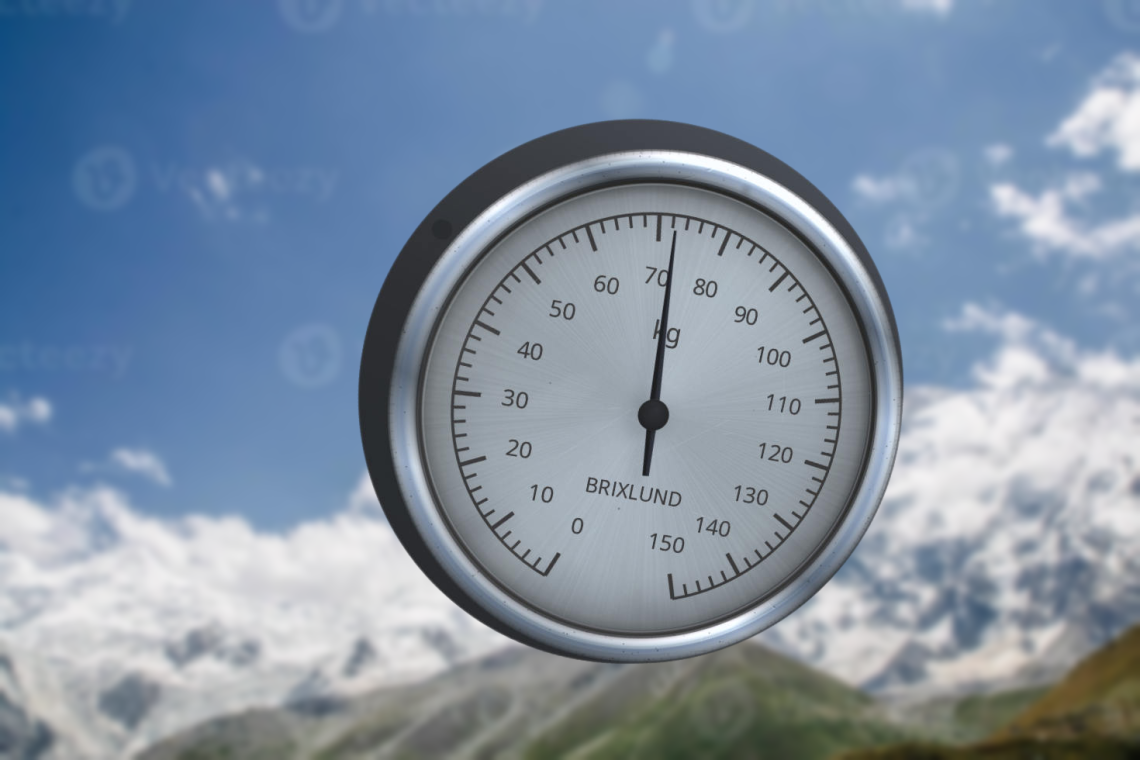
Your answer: **72** kg
